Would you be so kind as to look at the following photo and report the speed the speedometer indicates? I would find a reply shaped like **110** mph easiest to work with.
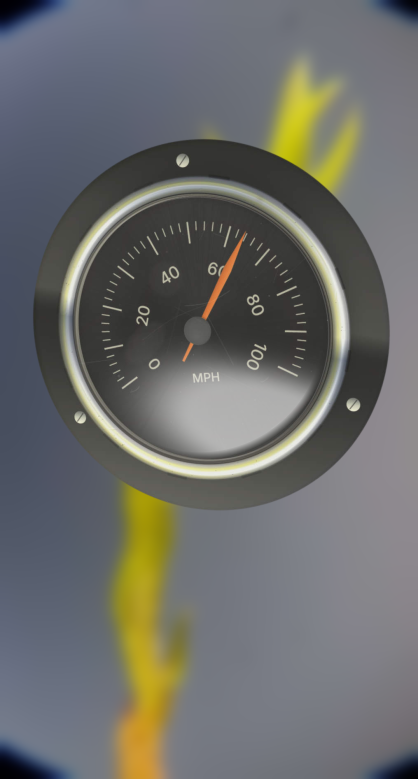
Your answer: **64** mph
